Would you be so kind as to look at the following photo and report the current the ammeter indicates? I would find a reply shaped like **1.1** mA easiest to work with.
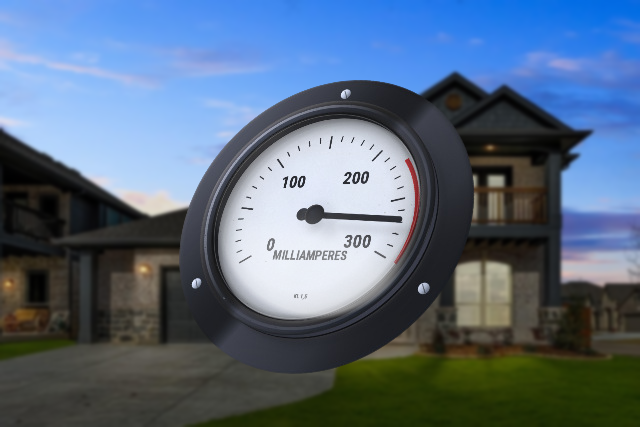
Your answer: **270** mA
